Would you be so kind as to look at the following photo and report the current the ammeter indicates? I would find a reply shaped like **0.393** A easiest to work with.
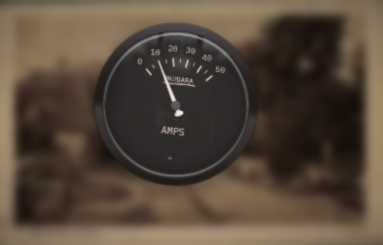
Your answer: **10** A
